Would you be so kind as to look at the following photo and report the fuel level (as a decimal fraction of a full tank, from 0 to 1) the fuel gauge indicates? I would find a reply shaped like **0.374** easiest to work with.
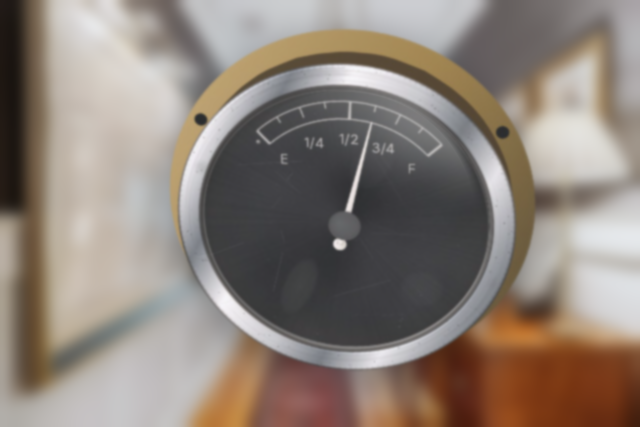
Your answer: **0.625**
